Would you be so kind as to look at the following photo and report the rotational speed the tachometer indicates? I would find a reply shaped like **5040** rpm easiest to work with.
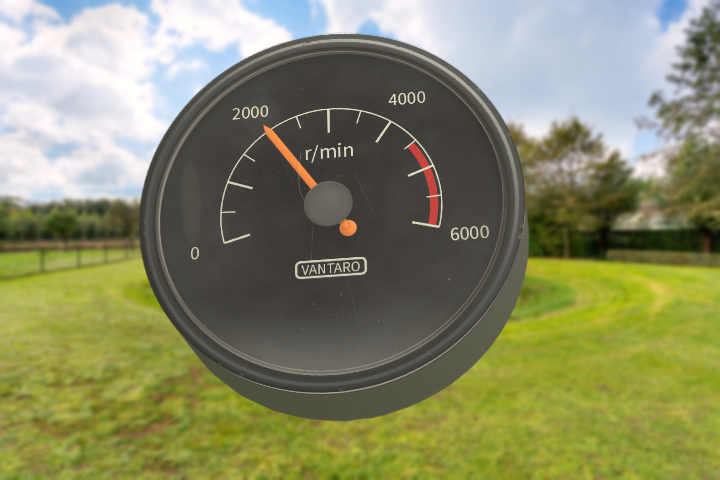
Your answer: **2000** rpm
